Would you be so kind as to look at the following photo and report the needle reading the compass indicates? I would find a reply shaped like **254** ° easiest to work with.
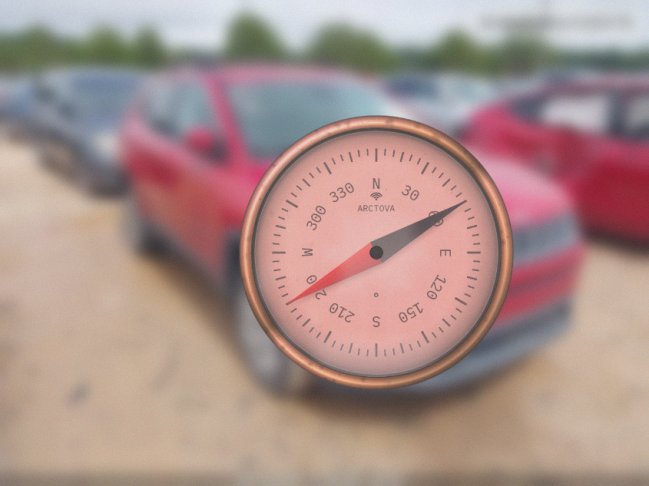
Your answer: **240** °
